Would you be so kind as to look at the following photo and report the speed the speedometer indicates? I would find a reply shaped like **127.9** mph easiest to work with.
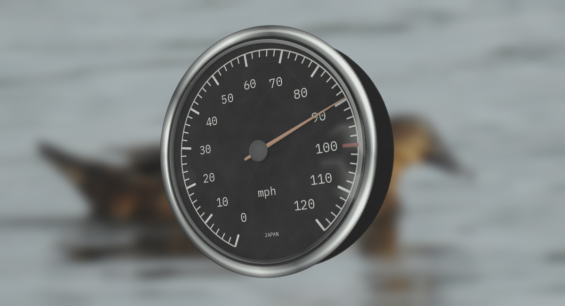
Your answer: **90** mph
